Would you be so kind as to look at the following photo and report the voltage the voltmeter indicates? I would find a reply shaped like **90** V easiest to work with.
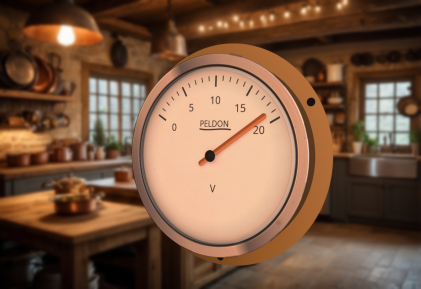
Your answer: **19** V
